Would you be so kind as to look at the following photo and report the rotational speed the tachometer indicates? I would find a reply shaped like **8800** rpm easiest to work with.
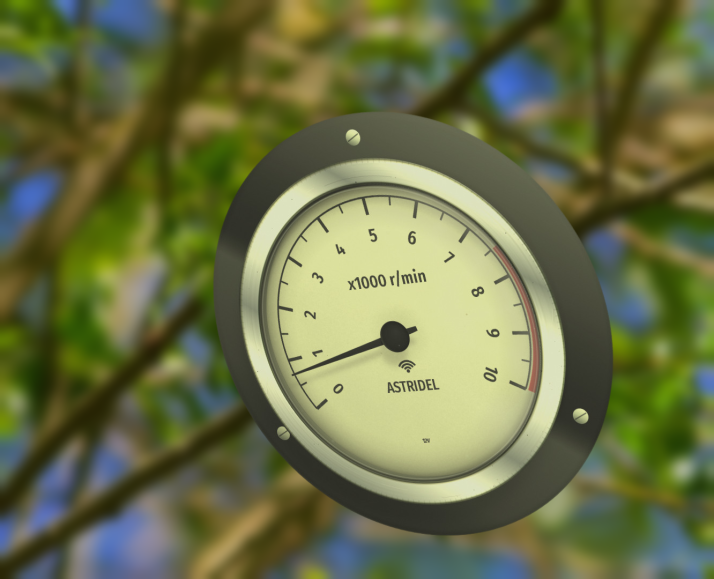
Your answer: **750** rpm
